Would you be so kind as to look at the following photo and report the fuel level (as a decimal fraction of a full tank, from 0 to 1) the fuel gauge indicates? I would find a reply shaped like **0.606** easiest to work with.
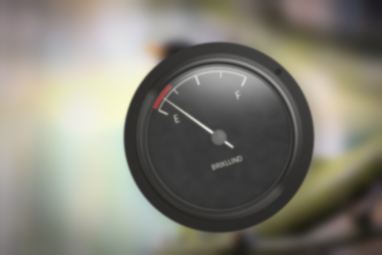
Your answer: **0.125**
